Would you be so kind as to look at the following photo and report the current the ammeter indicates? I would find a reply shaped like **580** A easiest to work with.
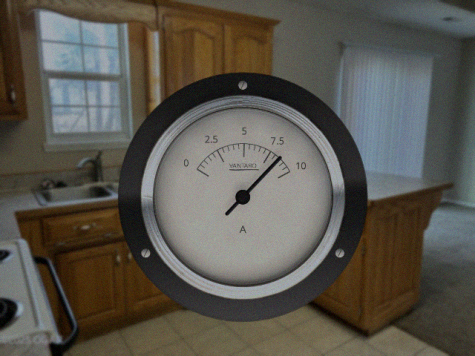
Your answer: **8.5** A
